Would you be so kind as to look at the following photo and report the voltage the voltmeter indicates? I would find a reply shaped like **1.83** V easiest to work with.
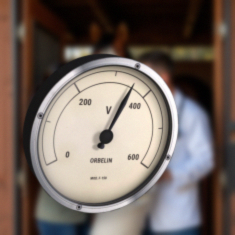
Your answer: **350** V
